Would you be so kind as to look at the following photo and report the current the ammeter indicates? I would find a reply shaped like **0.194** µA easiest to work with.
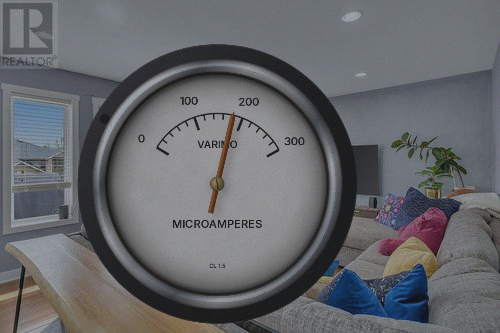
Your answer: **180** µA
